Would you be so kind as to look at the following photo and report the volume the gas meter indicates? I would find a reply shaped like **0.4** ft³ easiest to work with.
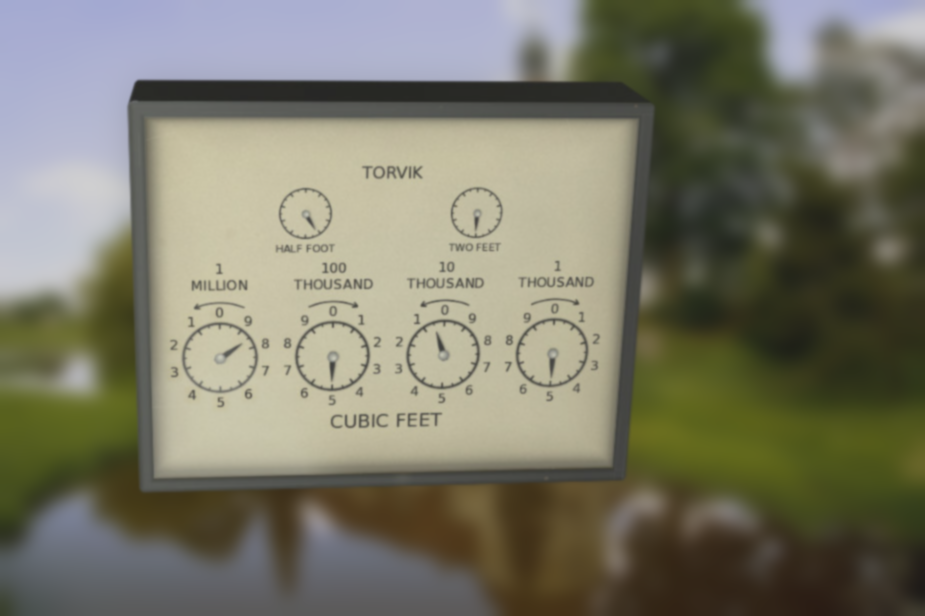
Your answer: **850500** ft³
